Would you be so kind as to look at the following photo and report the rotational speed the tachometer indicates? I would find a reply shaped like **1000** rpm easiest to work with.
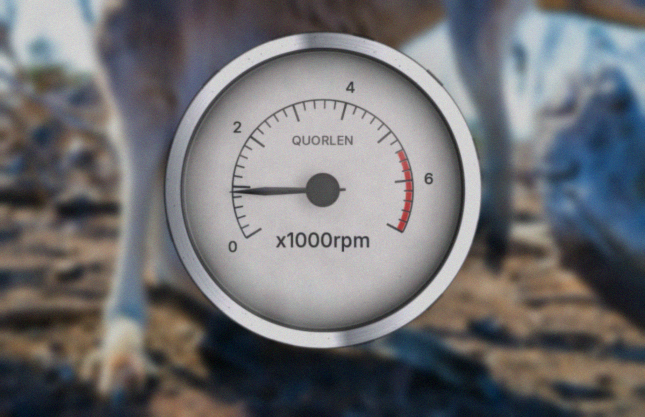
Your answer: **900** rpm
